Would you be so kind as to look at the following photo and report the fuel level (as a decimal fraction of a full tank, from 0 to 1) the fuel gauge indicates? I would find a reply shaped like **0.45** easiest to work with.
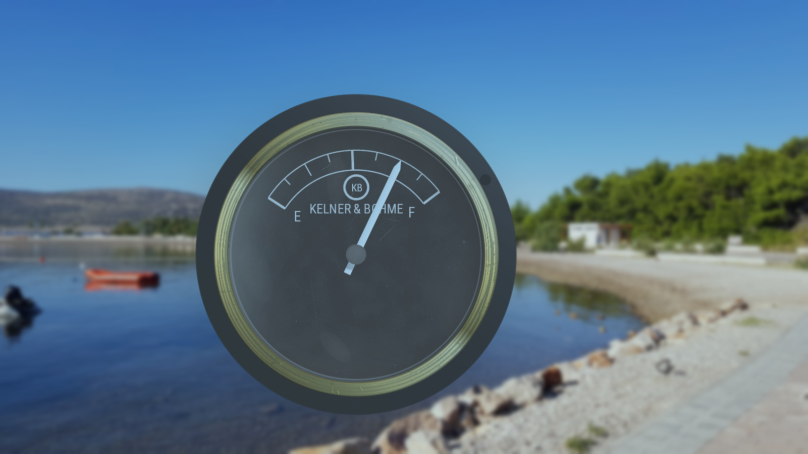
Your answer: **0.75**
